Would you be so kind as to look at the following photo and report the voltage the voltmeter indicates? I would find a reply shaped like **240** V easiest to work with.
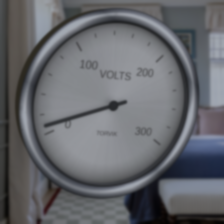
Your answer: **10** V
